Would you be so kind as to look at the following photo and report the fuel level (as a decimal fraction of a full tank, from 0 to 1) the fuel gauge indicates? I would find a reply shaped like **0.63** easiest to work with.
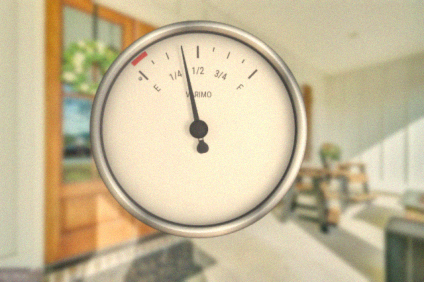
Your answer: **0.375**
